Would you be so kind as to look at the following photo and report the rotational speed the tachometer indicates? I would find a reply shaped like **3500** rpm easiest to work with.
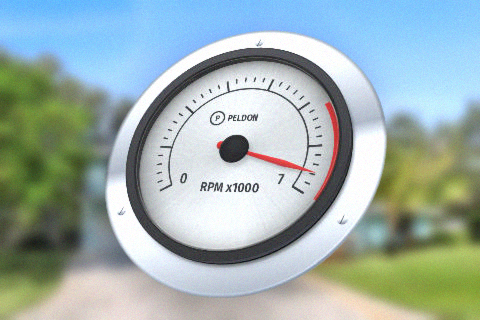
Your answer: **6600** rpm
